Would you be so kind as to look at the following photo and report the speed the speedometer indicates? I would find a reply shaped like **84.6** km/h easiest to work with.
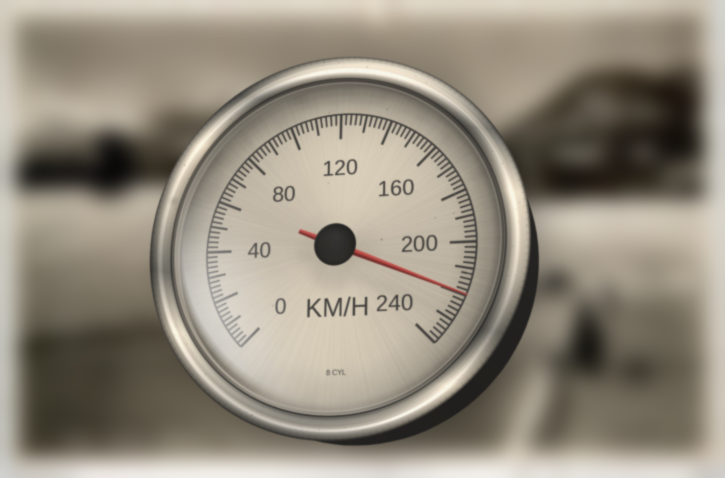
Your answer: **220** km/h
